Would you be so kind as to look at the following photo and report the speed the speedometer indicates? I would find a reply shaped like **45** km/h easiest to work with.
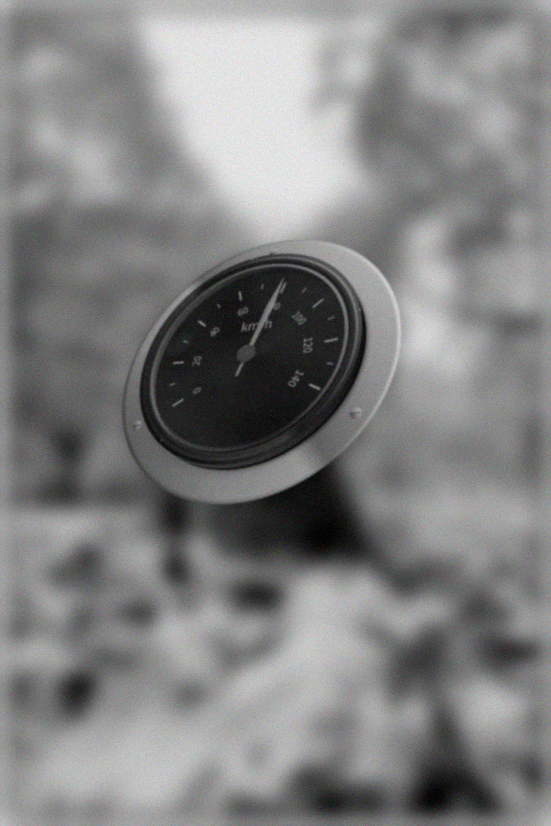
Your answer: **80** km/h
